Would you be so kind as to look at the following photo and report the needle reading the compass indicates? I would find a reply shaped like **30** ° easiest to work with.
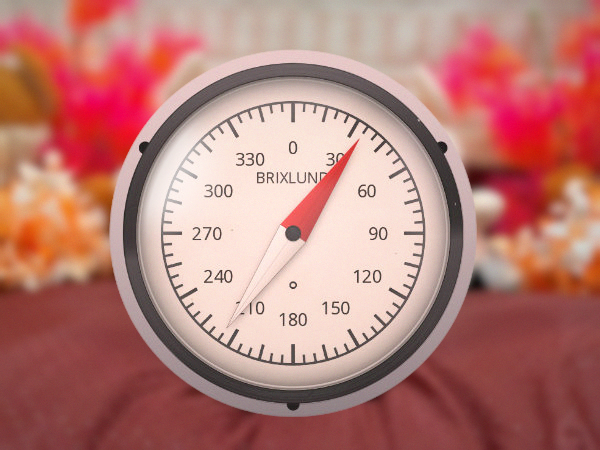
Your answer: **35** °
